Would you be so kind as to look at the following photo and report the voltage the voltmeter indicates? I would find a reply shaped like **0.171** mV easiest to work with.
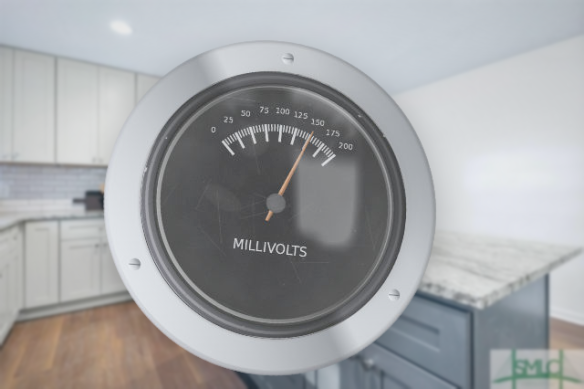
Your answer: **150** mV
